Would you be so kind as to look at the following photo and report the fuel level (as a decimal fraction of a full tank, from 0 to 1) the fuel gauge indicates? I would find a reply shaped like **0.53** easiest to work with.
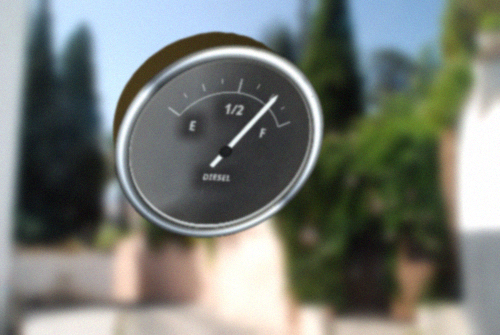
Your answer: **0.75**
